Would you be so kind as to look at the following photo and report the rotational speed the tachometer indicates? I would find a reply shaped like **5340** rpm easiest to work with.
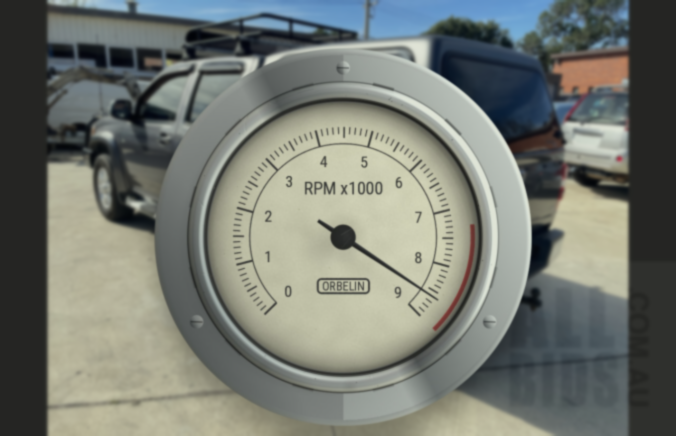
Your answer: **8600** rpm
